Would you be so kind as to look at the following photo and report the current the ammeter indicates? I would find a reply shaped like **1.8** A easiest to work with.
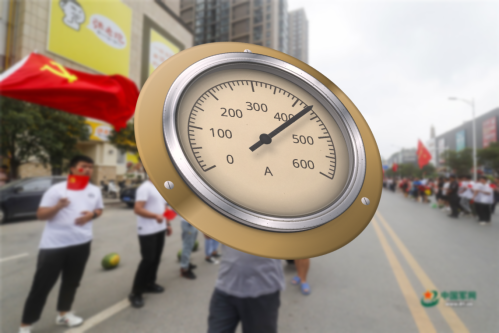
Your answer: **430** A
